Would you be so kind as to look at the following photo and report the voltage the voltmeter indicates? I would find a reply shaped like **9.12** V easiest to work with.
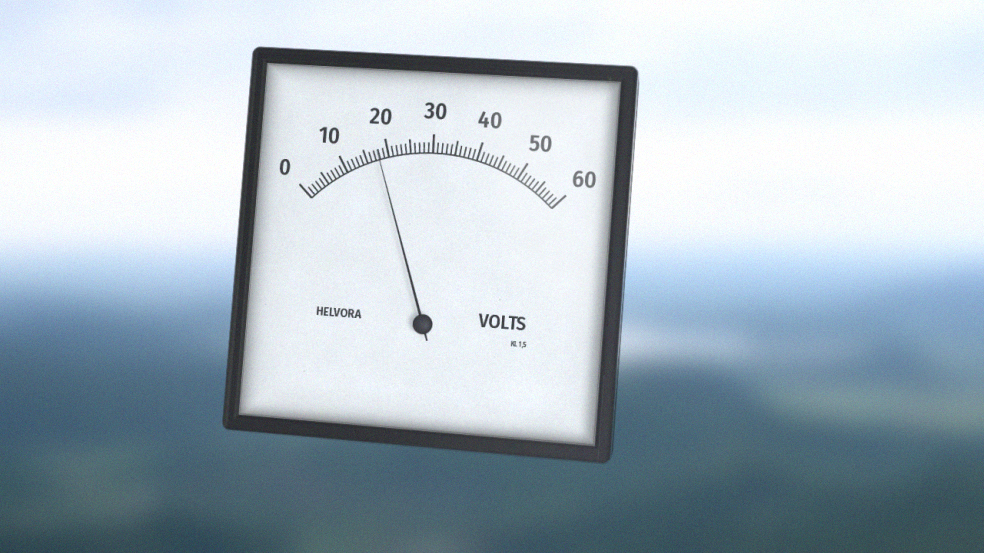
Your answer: **18** V
